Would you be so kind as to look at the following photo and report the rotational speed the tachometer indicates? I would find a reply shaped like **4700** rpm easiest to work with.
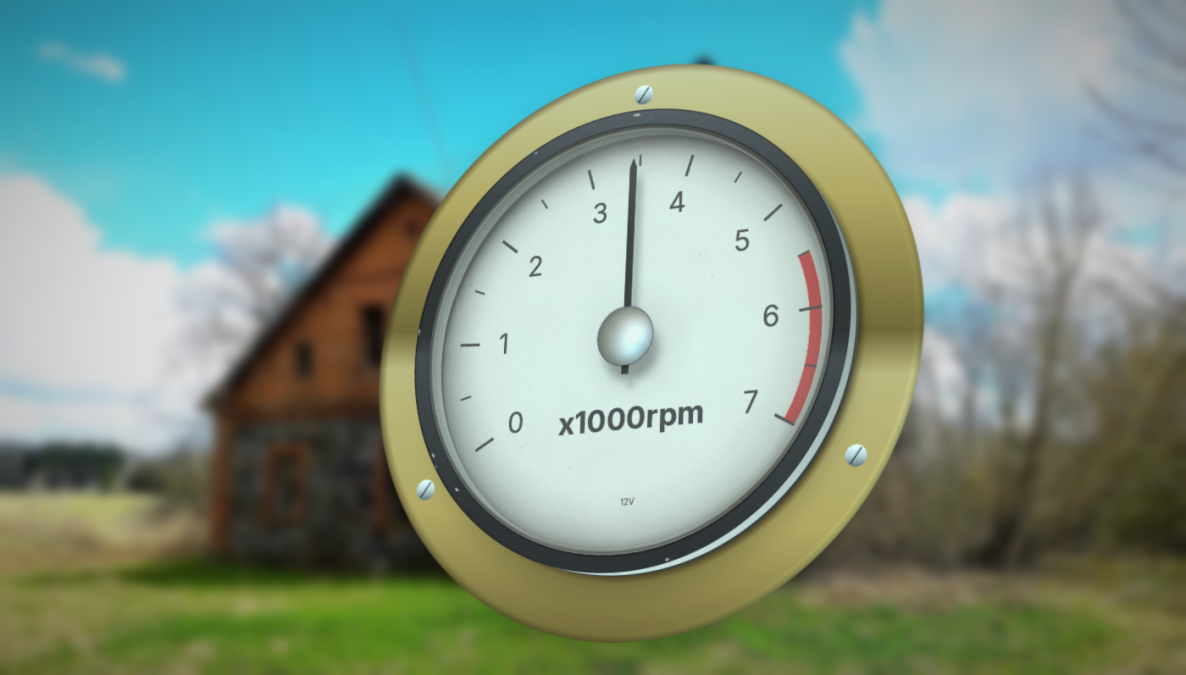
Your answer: **3500** rpm
